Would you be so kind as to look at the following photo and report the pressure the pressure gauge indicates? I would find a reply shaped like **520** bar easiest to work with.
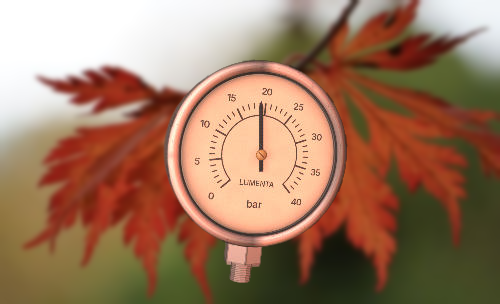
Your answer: **19** bar
